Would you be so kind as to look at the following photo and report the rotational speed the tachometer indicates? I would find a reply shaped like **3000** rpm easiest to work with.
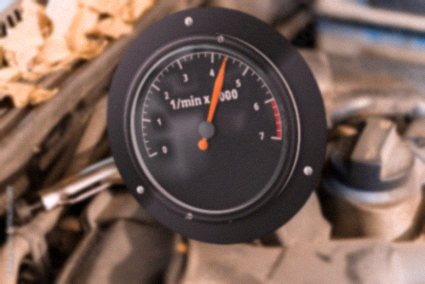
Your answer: **4400** rpm
